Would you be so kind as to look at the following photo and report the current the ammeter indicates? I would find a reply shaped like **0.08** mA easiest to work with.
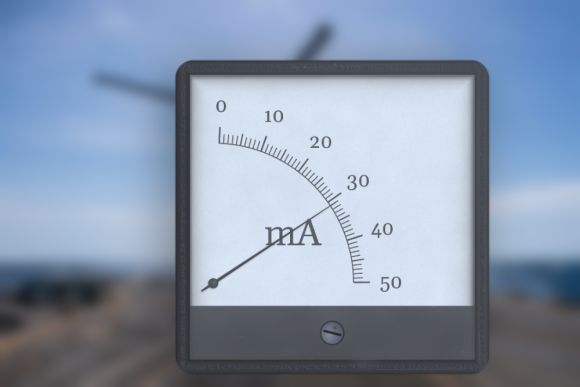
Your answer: **31** mA
